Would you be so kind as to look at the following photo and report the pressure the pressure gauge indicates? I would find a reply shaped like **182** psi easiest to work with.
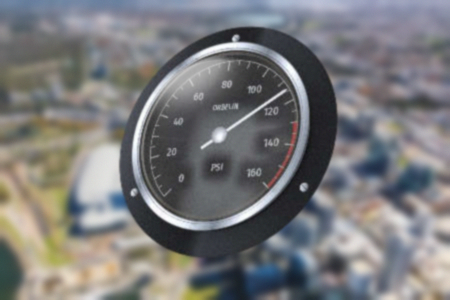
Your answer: **115** psi
